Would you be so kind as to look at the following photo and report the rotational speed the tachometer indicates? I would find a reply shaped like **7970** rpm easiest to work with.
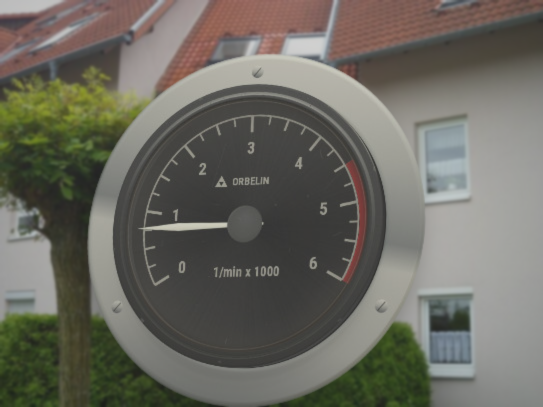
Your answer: **750** rpm
